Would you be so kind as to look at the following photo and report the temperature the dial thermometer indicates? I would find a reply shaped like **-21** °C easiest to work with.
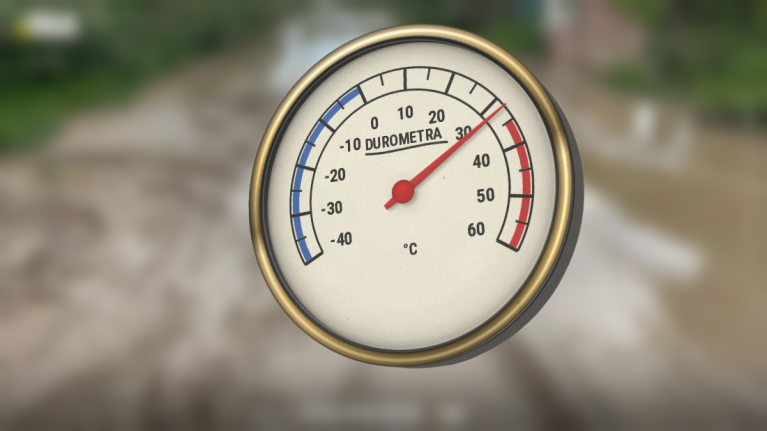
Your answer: **32.5** °C
